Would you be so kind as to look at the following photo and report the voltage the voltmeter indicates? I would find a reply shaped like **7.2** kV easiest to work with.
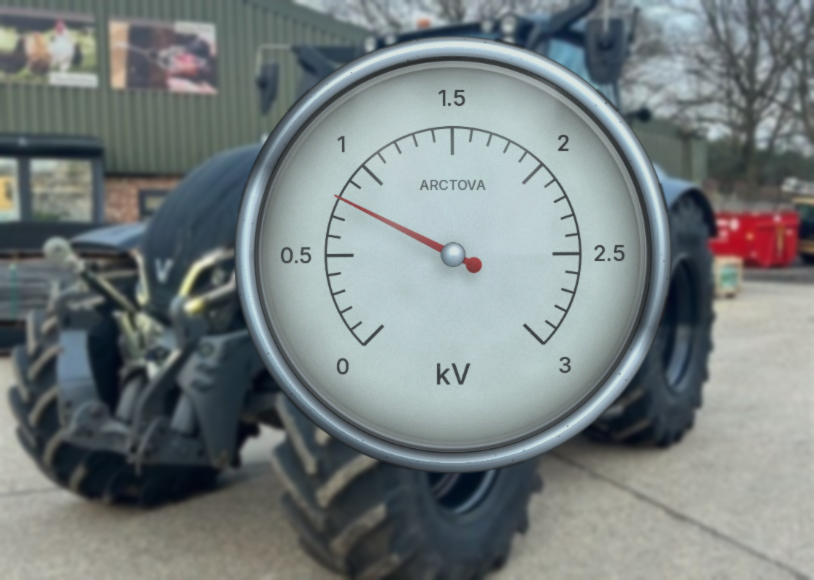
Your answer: **0.8** kV
